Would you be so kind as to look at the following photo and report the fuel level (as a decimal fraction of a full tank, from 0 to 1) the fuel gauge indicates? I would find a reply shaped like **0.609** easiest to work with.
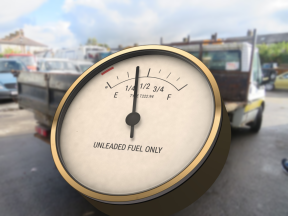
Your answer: **0.375**
